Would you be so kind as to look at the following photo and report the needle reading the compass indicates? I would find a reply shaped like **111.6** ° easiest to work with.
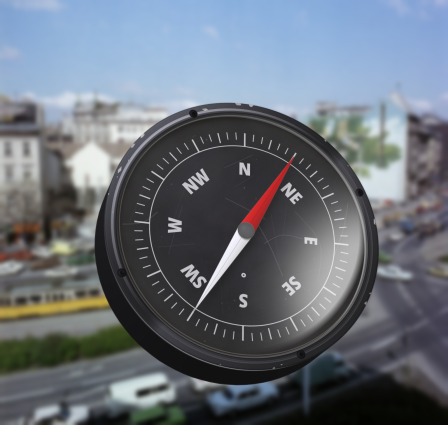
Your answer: **30** °
